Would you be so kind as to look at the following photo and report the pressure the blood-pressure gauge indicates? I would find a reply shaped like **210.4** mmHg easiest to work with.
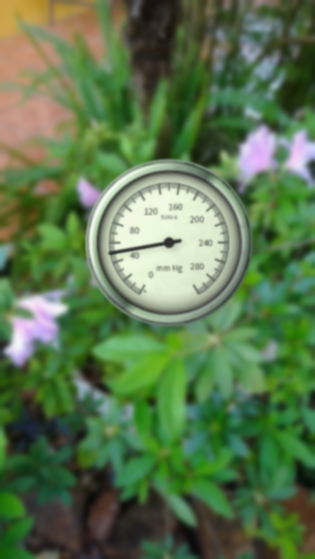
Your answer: **50** mmHg
